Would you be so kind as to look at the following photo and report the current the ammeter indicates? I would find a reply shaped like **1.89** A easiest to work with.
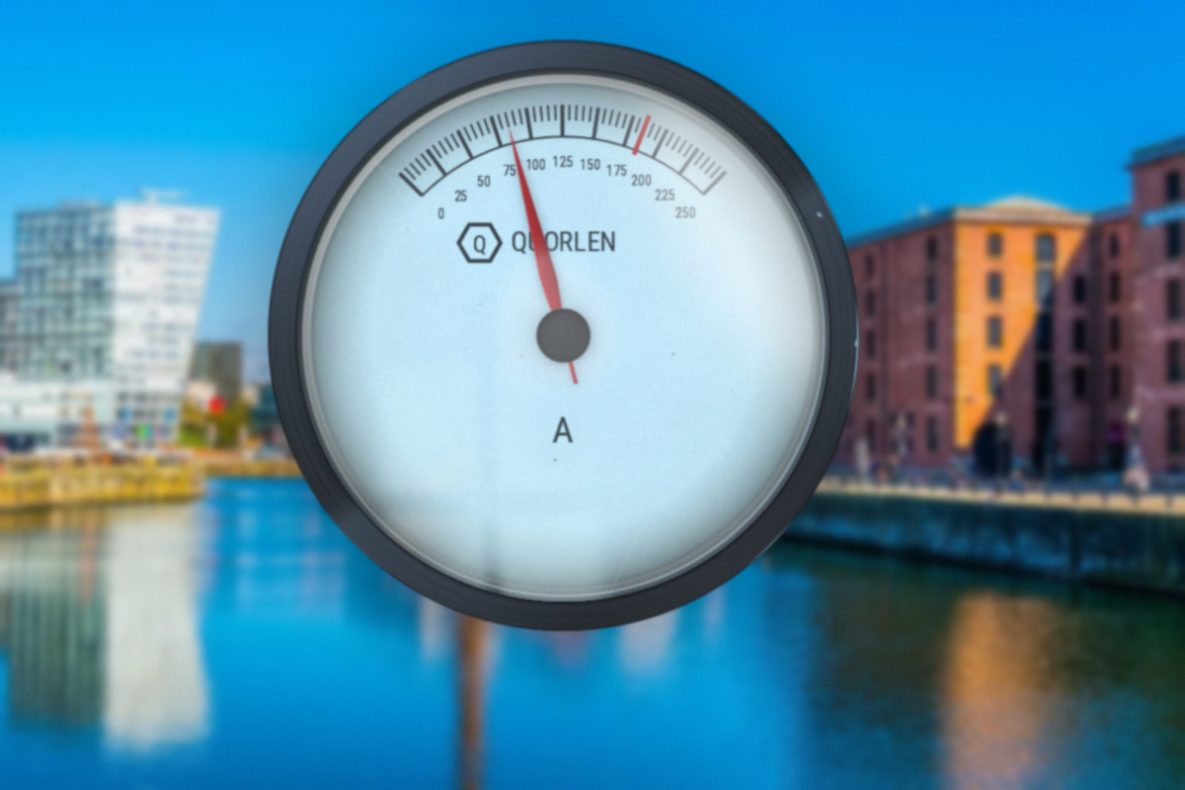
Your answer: **85** A
